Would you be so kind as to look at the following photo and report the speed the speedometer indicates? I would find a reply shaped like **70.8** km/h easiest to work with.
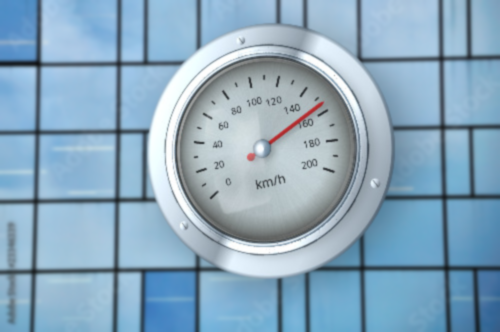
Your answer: **155** km/h
